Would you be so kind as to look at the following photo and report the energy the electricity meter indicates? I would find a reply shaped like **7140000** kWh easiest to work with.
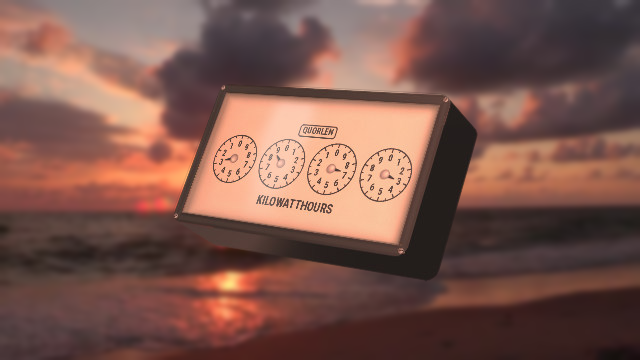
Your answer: **2873** kWh
